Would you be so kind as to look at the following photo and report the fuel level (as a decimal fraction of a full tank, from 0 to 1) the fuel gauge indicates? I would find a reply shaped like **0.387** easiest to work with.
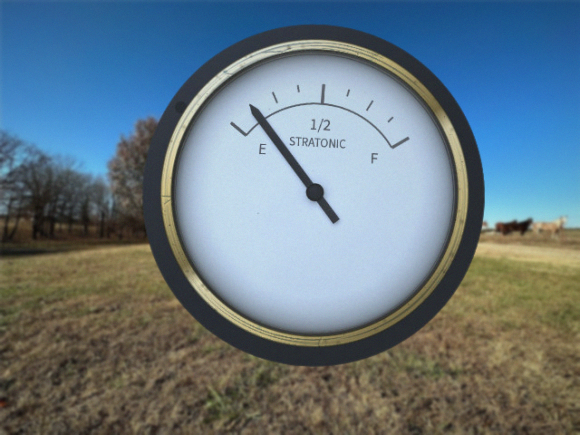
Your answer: **0.125**
